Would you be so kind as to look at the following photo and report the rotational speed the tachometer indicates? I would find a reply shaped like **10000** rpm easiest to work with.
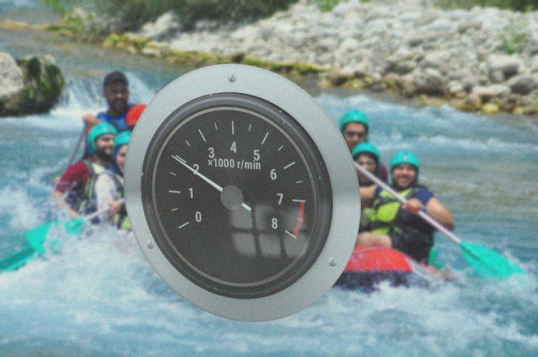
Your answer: **2000** rpm
